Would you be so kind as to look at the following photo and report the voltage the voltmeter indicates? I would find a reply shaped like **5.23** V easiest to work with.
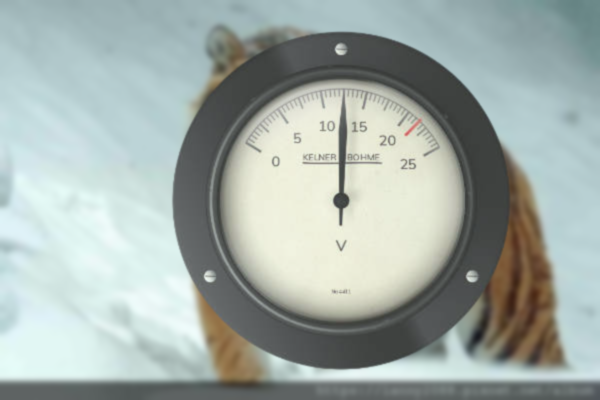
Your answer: **12.5** V
